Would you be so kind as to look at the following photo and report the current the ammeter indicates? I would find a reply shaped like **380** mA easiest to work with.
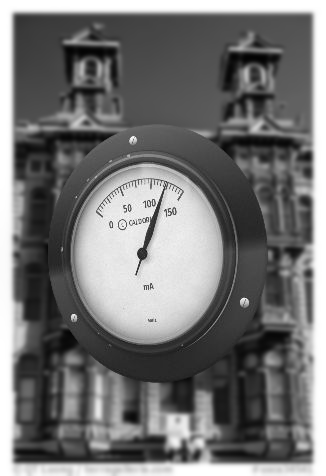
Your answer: **125** mA
